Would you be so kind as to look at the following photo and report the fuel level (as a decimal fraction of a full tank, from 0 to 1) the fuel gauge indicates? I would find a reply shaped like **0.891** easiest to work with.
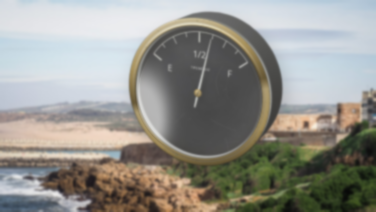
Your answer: **0.625**
